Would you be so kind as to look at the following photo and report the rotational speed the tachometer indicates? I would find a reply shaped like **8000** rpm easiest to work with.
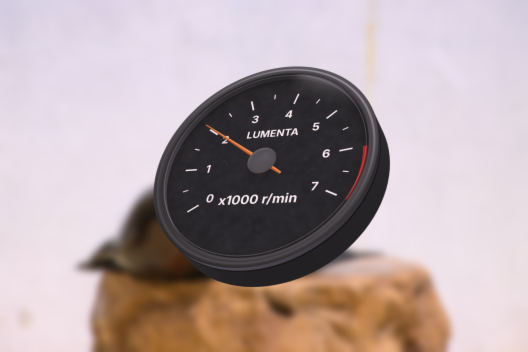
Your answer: **2000** rpm
